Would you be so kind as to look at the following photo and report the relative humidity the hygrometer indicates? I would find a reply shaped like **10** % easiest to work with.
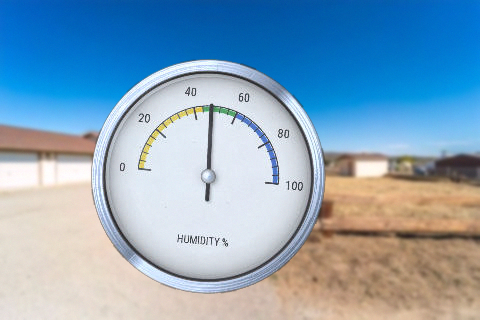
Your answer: **48** %
